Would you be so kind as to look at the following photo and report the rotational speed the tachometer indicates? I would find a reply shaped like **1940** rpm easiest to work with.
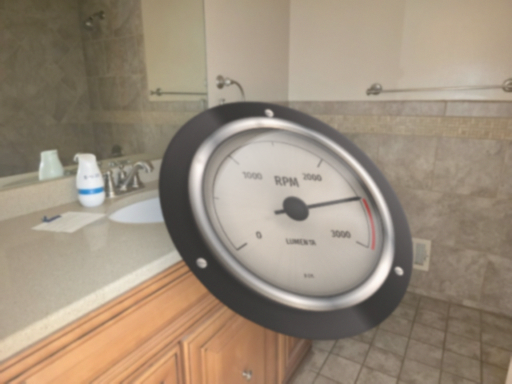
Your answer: **2500** rpm
